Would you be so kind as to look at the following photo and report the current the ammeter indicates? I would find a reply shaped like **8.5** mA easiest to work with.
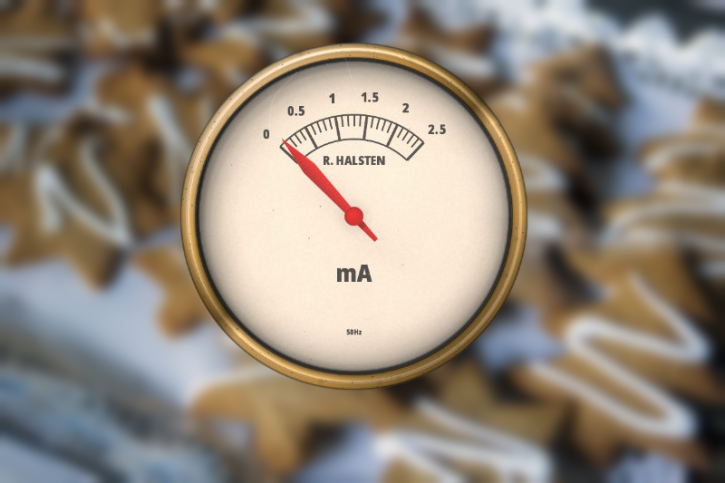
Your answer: **0.1** mA
